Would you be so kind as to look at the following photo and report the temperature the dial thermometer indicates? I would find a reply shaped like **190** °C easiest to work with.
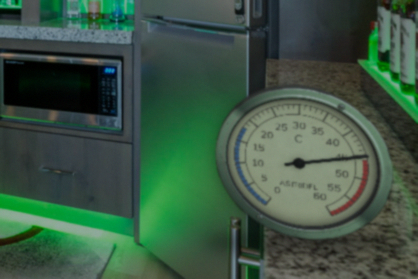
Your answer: **45** °C
